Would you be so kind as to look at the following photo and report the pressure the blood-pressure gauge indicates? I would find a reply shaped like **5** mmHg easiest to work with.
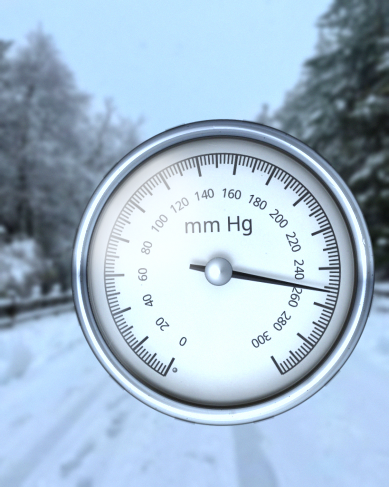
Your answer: **252** mmHg
